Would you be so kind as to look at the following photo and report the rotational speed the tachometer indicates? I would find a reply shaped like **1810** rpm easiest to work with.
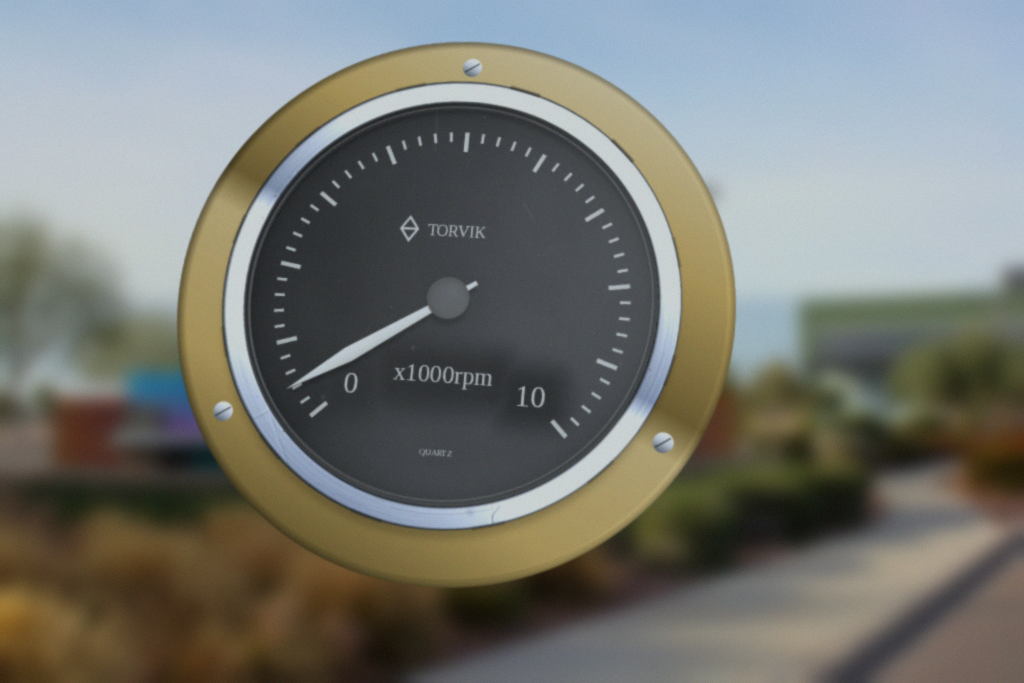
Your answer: **400** rpm
